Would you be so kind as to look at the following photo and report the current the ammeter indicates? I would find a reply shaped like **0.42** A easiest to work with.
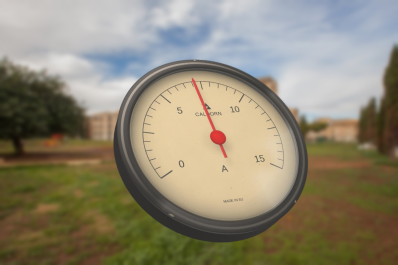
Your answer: **7** A
